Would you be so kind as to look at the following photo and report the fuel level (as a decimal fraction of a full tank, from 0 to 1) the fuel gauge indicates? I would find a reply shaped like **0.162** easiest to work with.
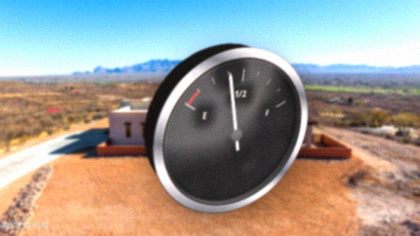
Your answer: **0.375**
